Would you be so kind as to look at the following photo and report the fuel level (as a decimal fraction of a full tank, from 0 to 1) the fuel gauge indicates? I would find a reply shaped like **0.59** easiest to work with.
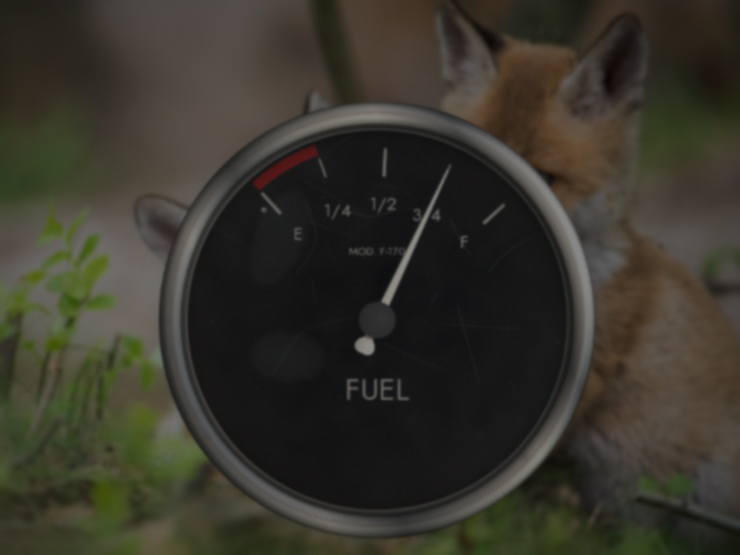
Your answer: **0.75**
